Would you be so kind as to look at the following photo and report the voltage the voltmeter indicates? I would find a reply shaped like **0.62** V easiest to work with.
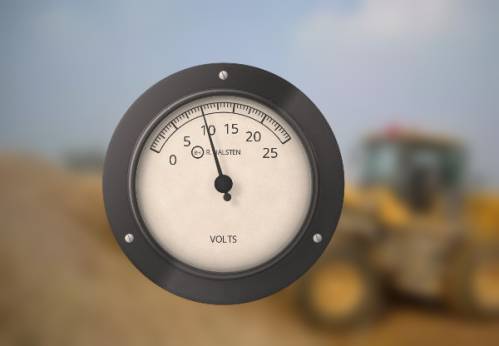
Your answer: **10** V
